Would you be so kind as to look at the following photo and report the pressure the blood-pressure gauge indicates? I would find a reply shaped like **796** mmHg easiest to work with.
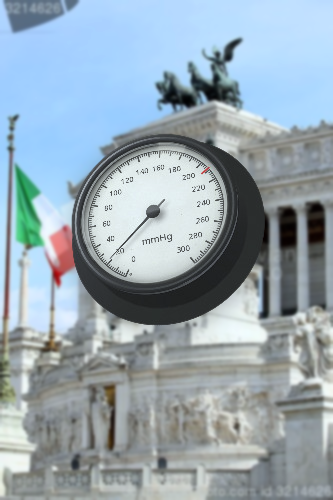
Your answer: **20** mmHg
